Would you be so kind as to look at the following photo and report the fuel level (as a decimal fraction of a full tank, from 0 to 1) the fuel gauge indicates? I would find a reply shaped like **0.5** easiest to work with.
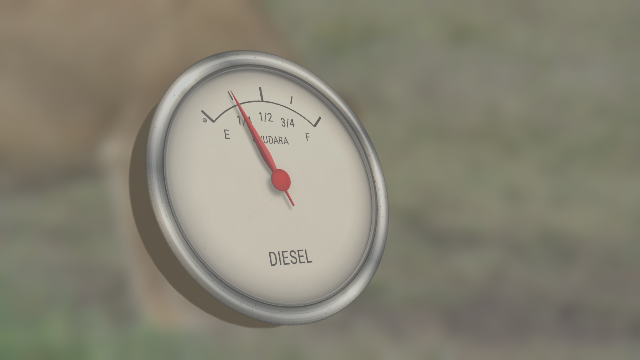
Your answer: **0.25**
